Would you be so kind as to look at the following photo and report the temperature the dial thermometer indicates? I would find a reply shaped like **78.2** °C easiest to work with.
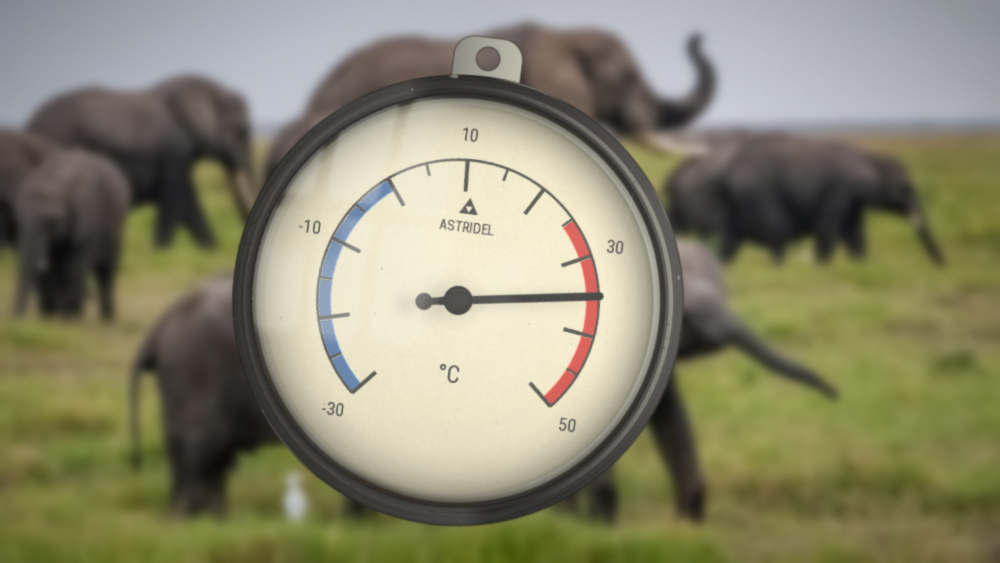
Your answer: **35** °C
